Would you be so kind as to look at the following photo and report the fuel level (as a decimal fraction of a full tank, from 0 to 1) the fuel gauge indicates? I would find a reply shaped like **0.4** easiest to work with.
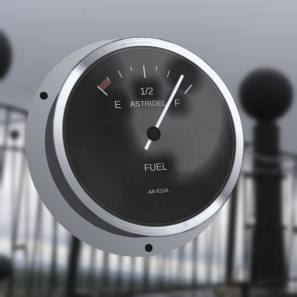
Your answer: **0.875**
